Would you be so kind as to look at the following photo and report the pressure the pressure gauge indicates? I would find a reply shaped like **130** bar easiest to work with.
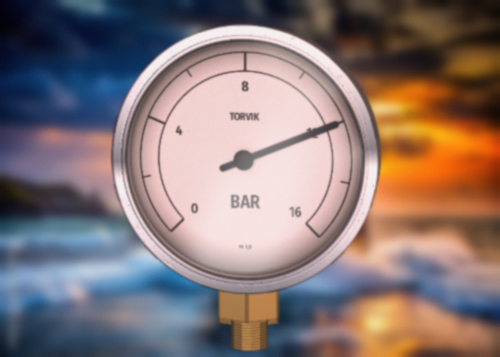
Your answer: **12** bar
